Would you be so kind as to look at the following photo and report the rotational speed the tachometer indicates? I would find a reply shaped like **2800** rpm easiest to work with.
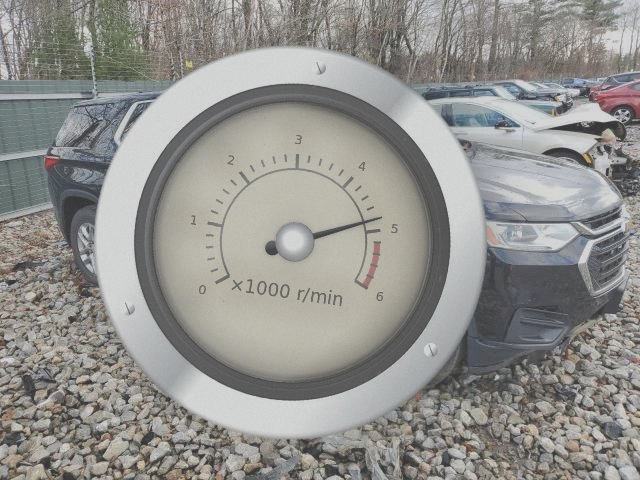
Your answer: **4800** rpm
